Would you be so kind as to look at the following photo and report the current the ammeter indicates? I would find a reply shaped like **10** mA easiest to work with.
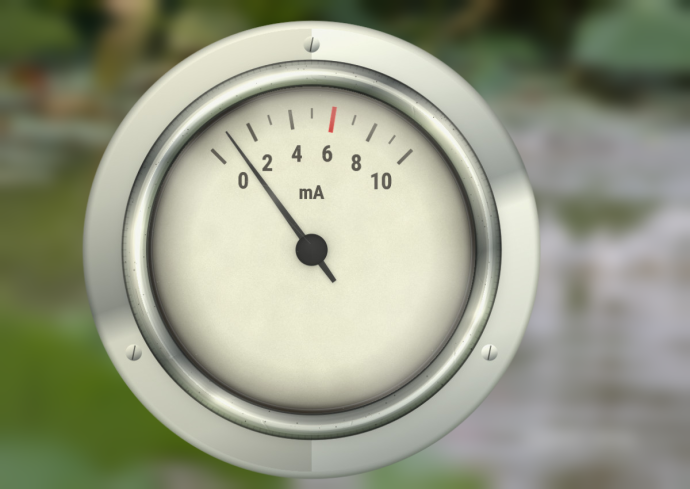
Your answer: **1** mA
